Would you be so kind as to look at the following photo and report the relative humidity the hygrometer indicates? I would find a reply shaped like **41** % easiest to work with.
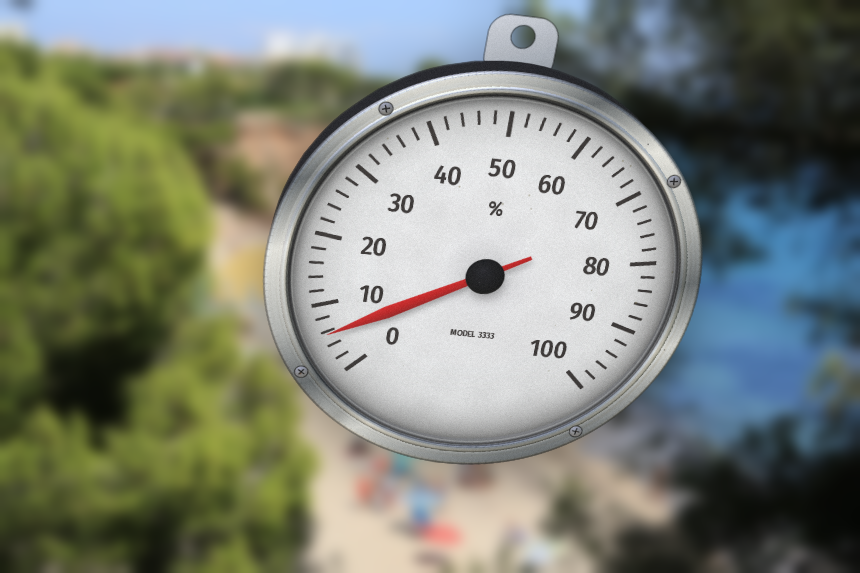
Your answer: **6** %
